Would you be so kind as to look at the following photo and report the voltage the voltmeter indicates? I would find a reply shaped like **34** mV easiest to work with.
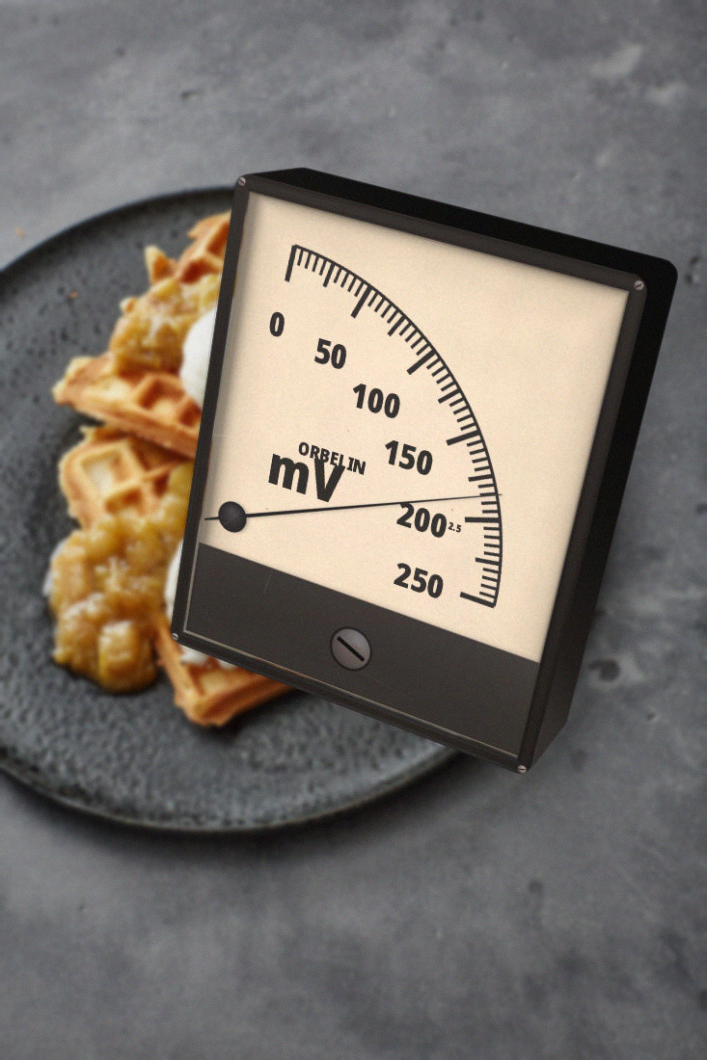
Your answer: **185** mV
